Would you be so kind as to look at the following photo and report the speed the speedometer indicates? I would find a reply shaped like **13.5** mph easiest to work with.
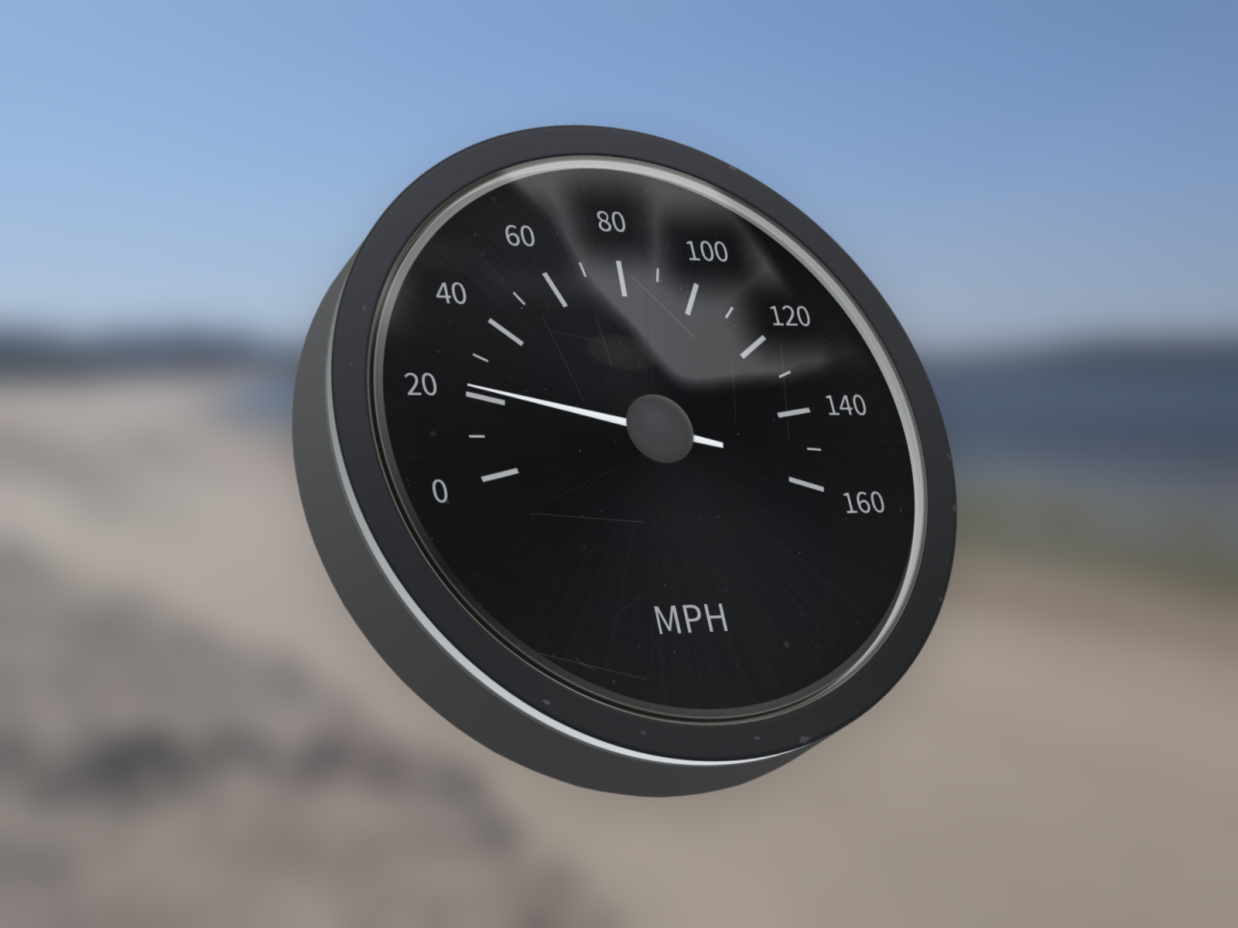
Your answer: **20** mph
